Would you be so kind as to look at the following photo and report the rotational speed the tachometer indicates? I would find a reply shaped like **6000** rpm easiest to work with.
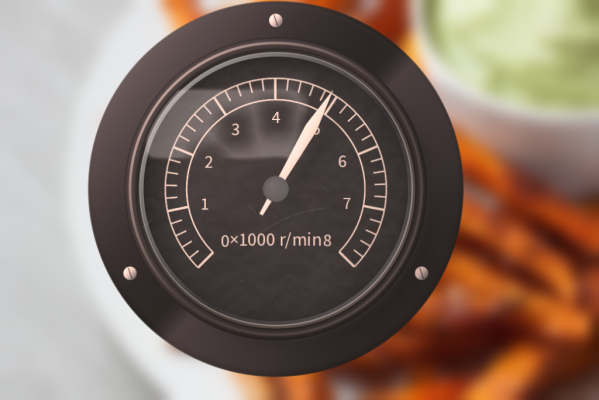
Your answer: **4900** rpm
